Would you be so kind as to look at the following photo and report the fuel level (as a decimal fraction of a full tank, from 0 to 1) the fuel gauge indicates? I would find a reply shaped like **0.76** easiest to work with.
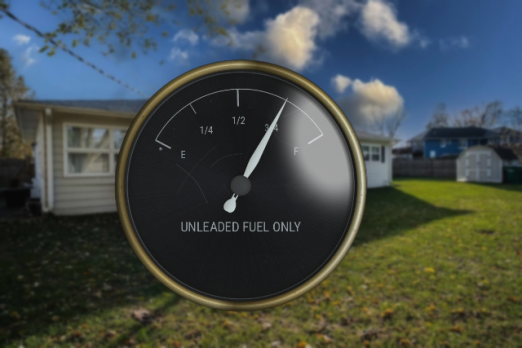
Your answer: **0.75**
